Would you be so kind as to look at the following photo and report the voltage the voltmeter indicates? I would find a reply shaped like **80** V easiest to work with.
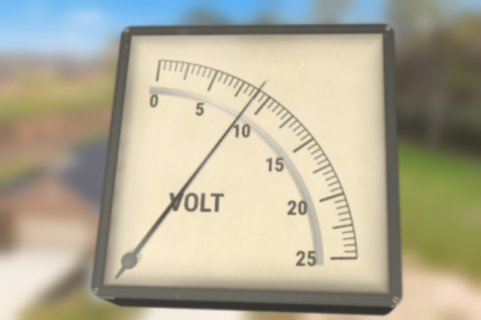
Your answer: **9** V
